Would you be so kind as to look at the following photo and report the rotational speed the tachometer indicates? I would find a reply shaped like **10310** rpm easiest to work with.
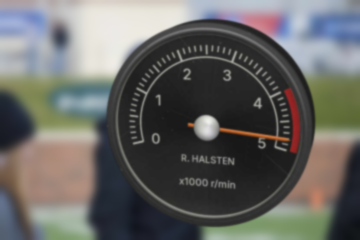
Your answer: **4800** rpm
